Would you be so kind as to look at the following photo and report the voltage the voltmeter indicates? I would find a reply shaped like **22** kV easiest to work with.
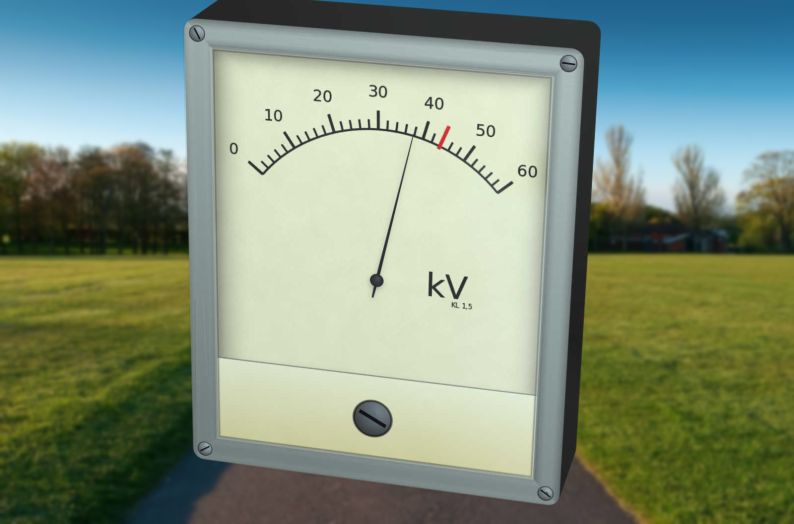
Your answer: **38** kV
